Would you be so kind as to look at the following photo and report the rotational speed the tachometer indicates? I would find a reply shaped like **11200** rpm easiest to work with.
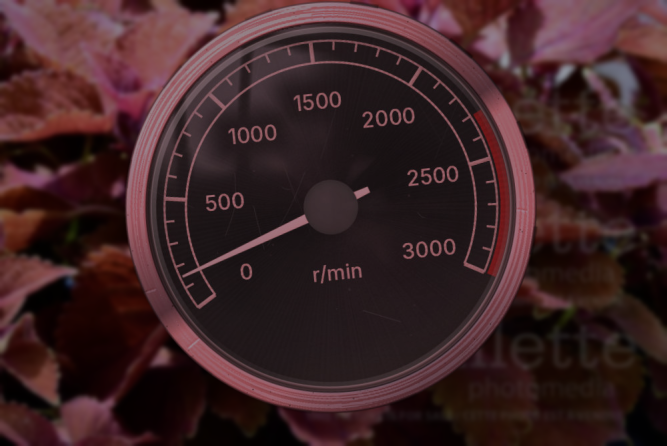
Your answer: **150** rpm
